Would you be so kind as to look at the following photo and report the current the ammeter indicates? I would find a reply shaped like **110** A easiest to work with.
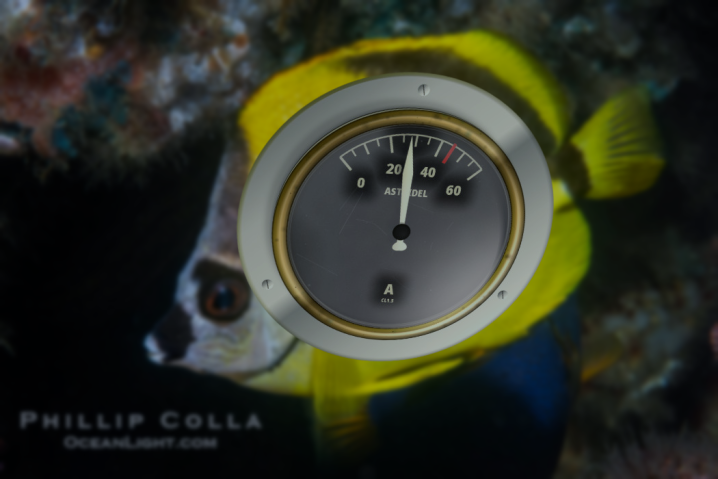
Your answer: **27.5** A
